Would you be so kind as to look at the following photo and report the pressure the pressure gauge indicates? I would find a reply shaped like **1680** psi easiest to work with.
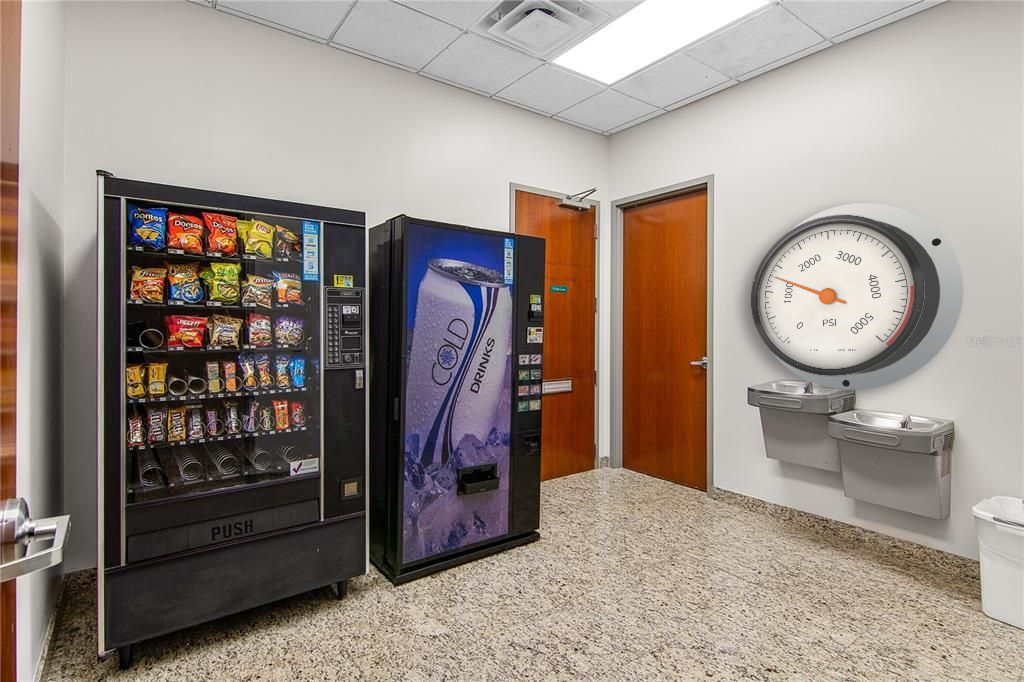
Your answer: **1300** psi
